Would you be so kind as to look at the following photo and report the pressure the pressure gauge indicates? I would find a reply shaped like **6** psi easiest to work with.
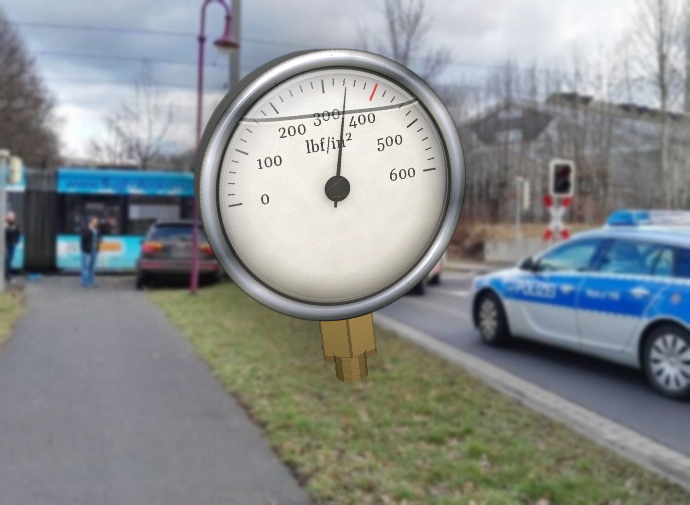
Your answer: **340** psi
